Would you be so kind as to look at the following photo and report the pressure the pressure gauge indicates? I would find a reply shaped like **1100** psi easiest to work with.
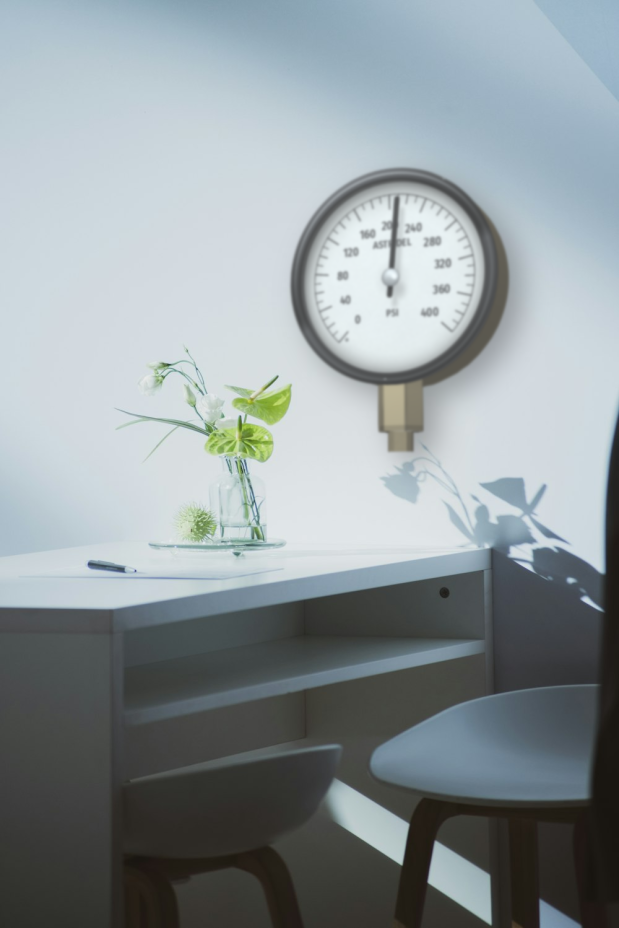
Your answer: **210** psi
